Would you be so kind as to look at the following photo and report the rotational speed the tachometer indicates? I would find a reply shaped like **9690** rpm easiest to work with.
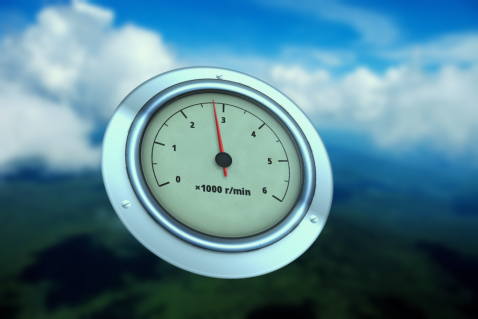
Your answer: **2750** rpm
